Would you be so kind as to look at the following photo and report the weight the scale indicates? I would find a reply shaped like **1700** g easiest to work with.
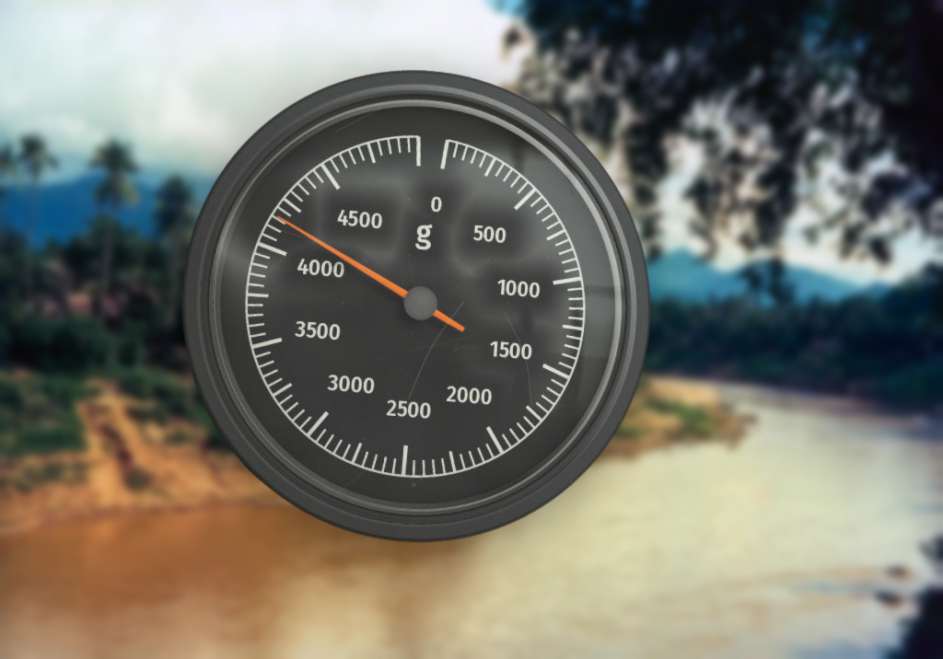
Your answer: **4150** g
